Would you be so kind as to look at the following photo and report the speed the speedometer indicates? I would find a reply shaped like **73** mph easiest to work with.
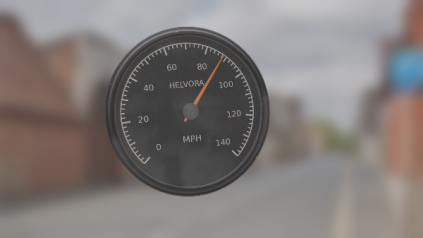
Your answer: **88** mph
